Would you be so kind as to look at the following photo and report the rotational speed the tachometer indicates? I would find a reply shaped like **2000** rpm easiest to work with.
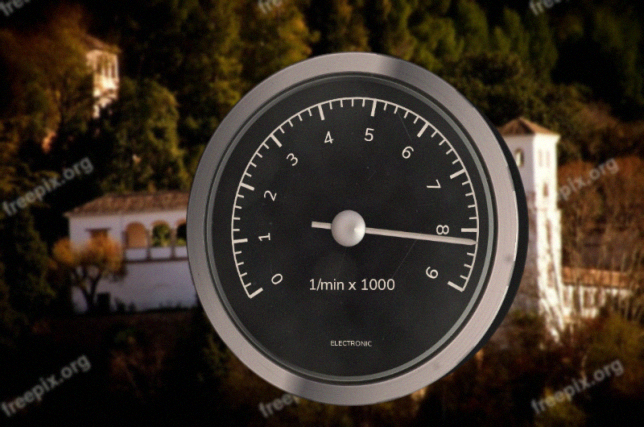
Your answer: **8200** rpm
